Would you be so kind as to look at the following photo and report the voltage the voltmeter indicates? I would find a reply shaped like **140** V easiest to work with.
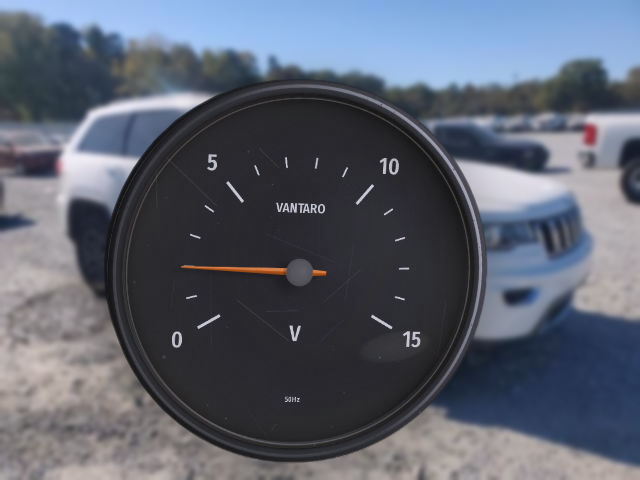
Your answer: **2** V
